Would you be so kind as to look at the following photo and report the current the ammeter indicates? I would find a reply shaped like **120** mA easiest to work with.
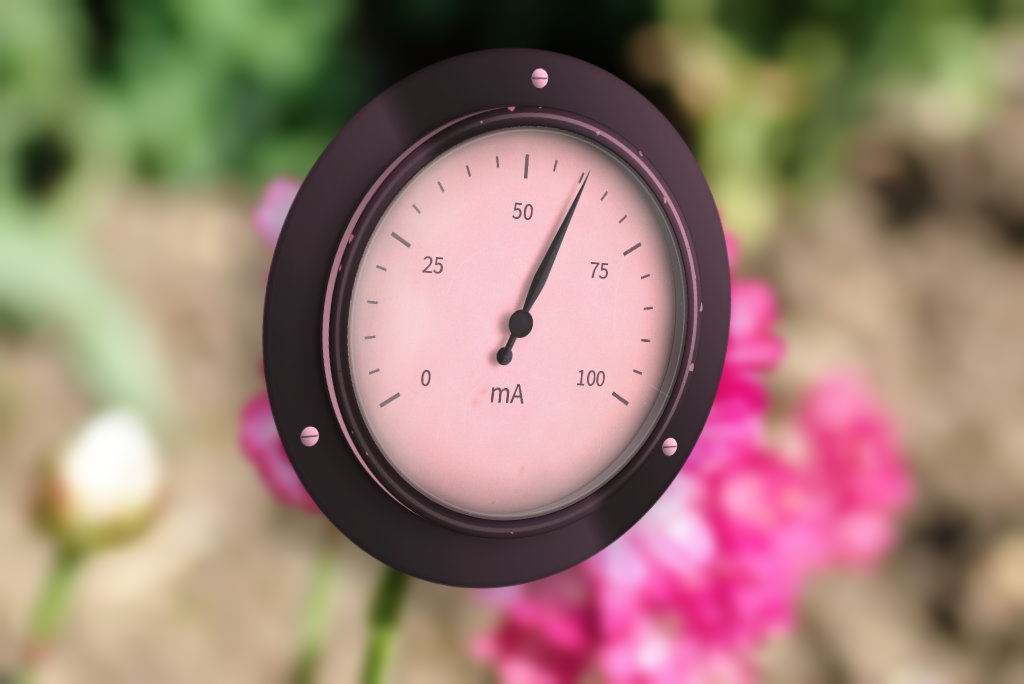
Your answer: **60** mA
